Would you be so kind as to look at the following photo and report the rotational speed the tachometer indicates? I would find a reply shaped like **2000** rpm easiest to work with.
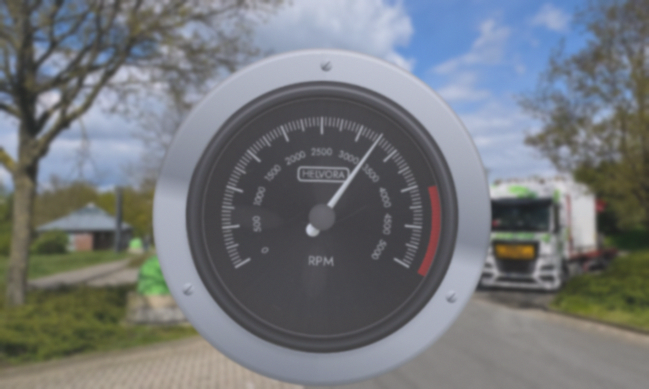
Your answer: **3250** rpm
